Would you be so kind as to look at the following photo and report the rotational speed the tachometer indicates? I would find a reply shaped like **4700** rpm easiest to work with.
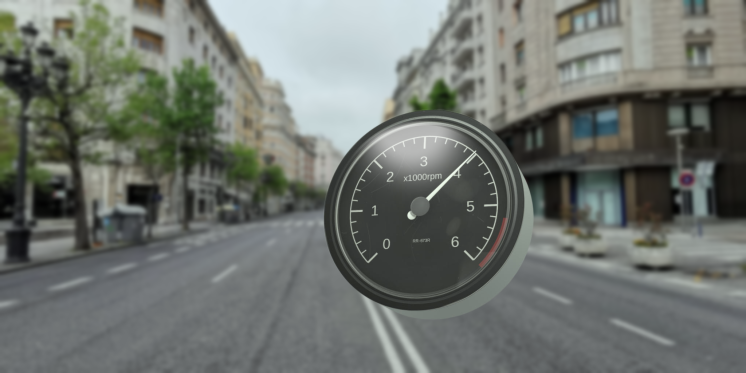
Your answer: **4000** rpm
